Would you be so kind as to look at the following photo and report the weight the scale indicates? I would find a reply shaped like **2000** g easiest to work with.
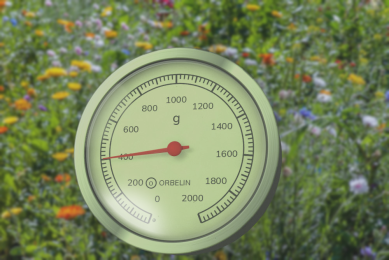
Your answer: **400** g
